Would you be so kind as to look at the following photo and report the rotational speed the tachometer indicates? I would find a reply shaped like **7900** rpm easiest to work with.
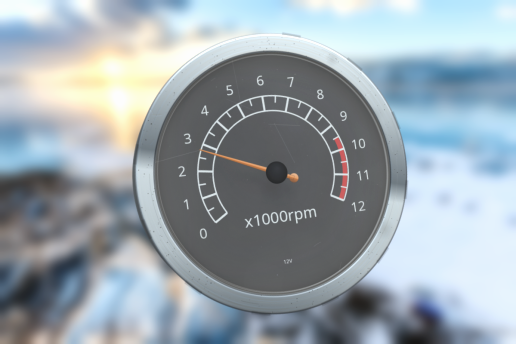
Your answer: **2750** rpm
